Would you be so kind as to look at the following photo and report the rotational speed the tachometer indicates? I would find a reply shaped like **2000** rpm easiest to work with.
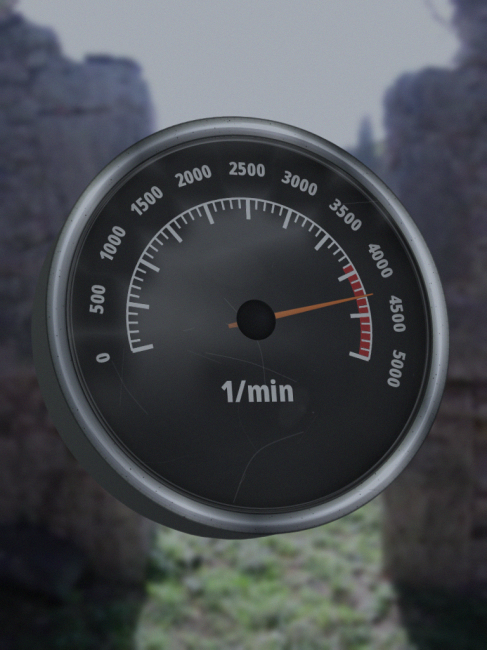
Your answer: **4300** rpm
